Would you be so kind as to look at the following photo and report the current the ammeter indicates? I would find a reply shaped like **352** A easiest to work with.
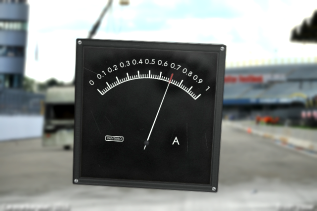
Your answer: **0.7** A
